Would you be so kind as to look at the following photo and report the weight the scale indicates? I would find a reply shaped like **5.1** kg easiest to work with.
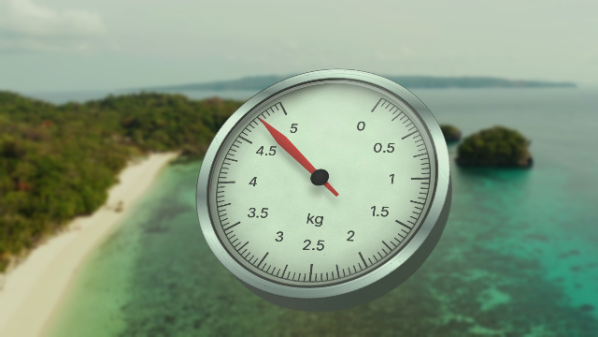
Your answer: **4.75** kg
